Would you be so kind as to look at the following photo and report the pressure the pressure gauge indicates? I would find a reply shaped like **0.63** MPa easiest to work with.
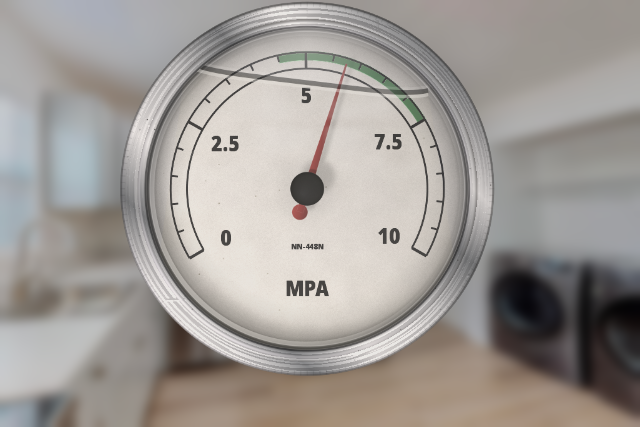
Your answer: **5.75** MPa
